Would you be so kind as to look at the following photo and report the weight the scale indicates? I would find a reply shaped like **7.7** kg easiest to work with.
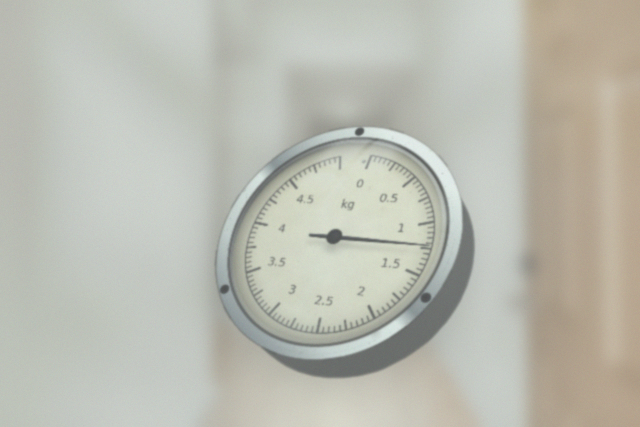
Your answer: **1.25** kg
